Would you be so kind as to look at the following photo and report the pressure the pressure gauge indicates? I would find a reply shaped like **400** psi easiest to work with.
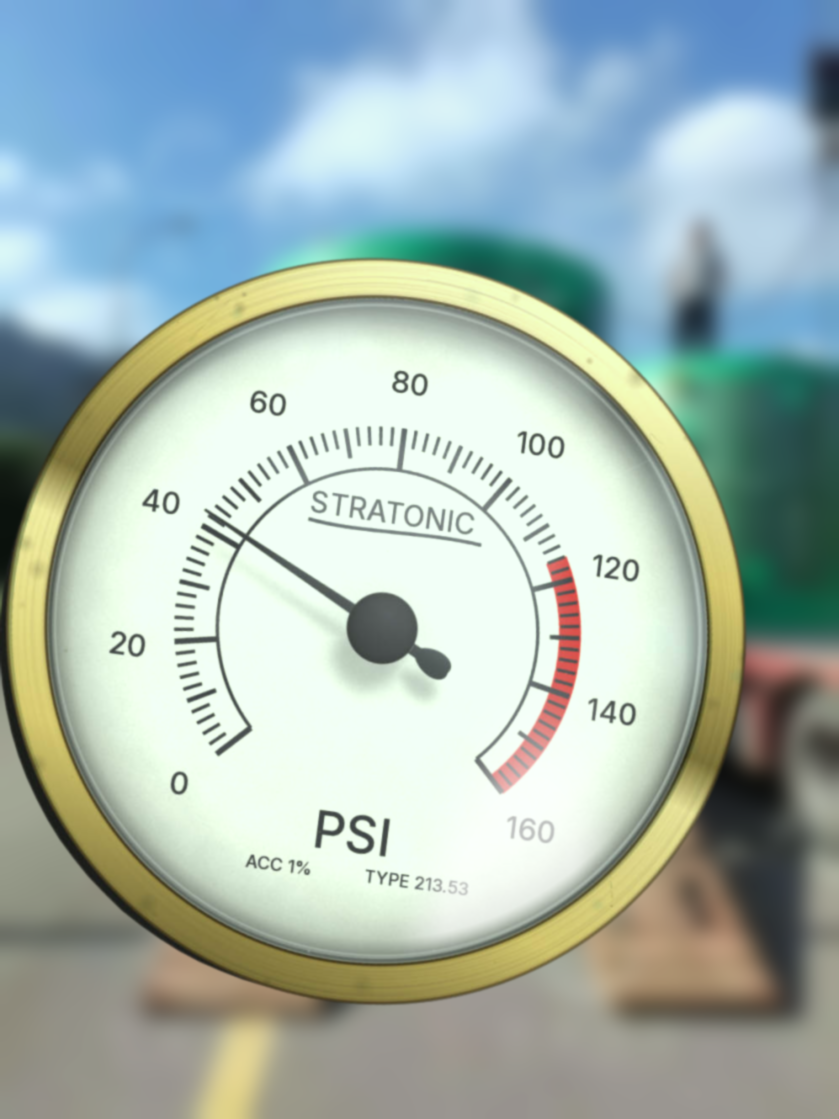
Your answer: **42** psi
